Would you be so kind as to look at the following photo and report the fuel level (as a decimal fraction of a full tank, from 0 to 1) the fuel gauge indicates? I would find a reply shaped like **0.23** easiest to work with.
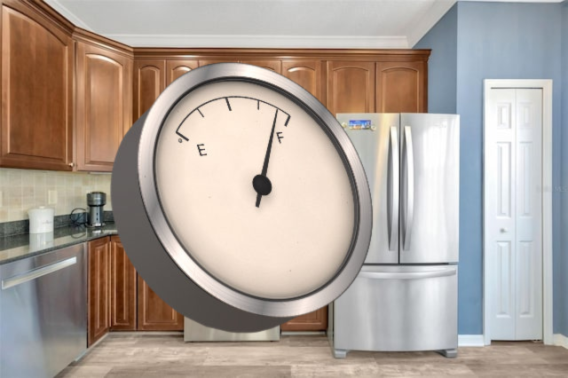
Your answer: **0.875**
